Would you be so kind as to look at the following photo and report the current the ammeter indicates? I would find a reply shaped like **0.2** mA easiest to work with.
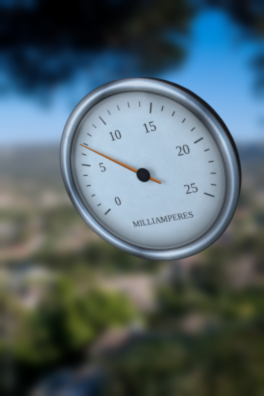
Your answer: **7** mA
